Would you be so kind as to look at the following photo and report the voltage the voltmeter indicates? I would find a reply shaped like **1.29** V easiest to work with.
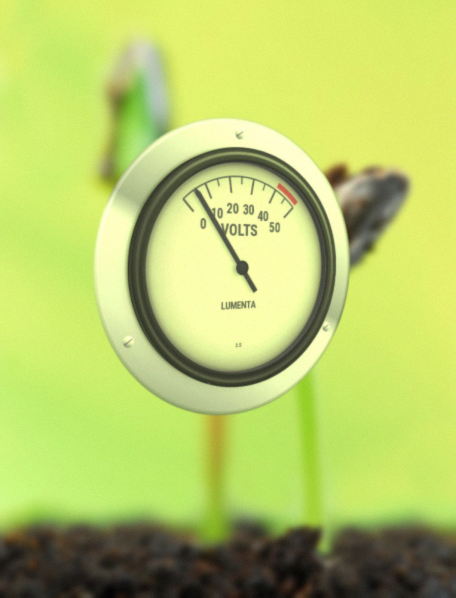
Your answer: **5** V
